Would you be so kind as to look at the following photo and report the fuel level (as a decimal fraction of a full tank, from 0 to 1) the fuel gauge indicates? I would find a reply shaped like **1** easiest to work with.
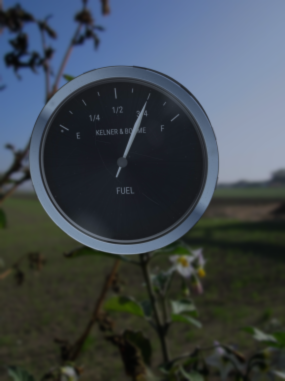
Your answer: **0.75**
